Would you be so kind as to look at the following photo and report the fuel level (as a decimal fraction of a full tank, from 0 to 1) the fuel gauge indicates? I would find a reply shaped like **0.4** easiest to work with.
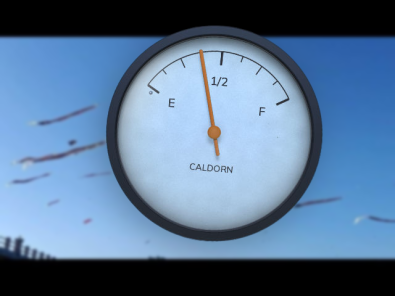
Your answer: **0.375**
